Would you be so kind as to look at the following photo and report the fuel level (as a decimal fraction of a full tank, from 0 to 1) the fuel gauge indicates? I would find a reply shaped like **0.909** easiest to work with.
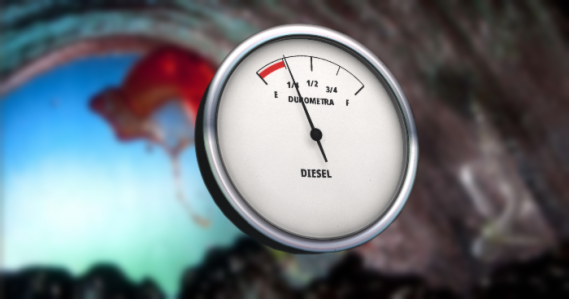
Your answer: **0.25**
